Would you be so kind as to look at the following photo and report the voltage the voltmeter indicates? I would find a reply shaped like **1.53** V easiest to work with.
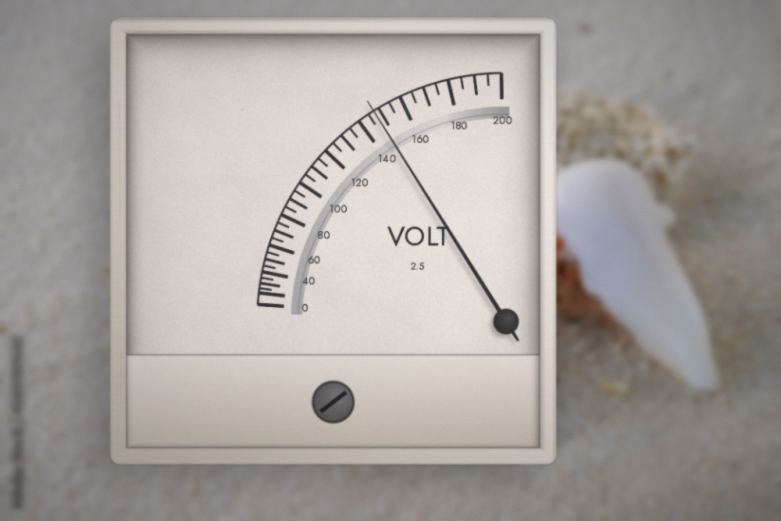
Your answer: **147.5** V
